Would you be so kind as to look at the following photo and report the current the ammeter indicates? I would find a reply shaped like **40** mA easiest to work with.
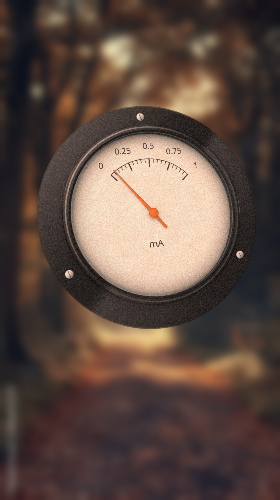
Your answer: **0.05** mA
